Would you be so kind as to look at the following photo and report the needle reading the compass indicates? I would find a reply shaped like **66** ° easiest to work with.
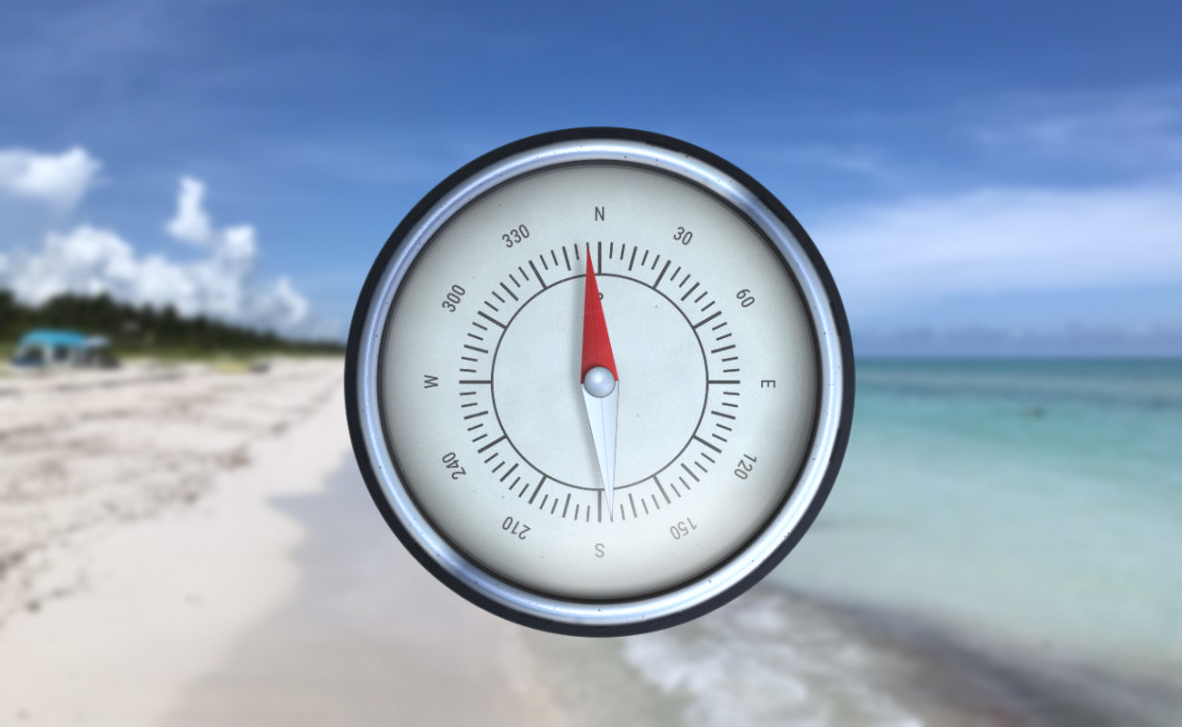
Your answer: **355** °
